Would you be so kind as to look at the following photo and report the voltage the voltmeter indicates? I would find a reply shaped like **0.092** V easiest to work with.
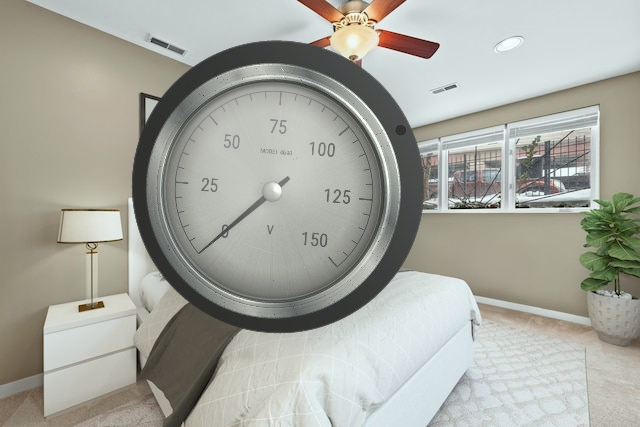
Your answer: **0** V
